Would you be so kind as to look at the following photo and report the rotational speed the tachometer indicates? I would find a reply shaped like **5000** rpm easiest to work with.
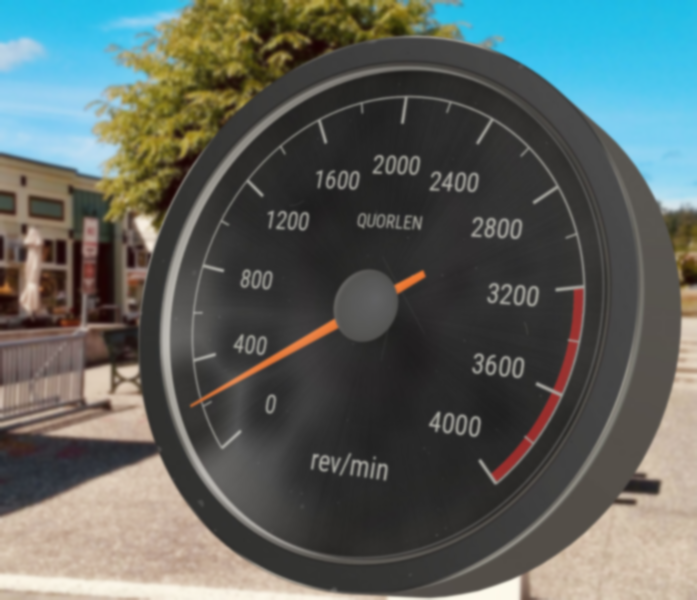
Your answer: **200** rpm
